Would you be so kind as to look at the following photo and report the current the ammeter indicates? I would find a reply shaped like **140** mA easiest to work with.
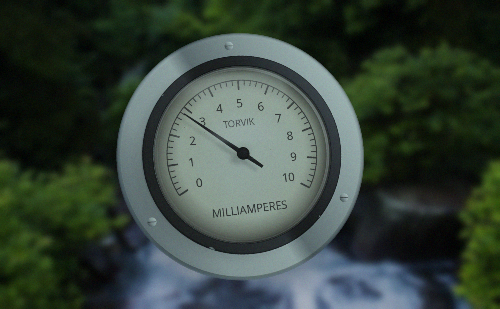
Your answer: **2.8** mA
